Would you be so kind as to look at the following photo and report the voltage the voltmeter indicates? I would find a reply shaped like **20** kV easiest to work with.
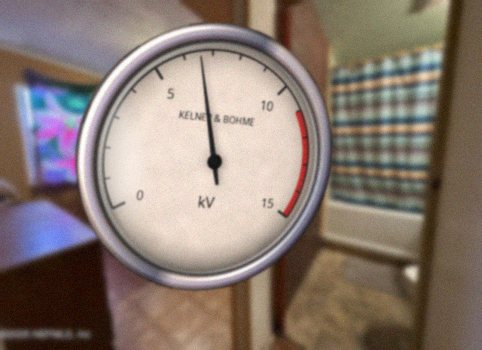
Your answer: **6.5** kV
